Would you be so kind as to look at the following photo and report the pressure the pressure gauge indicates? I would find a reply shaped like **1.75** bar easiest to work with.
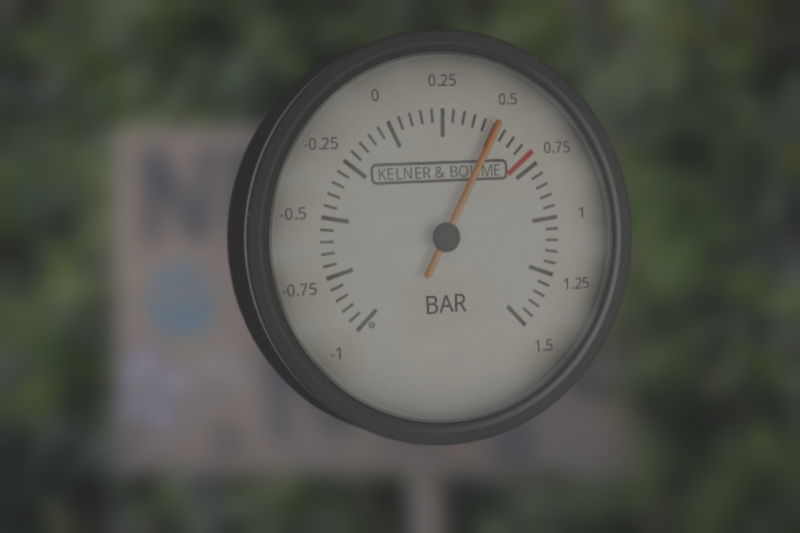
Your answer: **0.5** bar
